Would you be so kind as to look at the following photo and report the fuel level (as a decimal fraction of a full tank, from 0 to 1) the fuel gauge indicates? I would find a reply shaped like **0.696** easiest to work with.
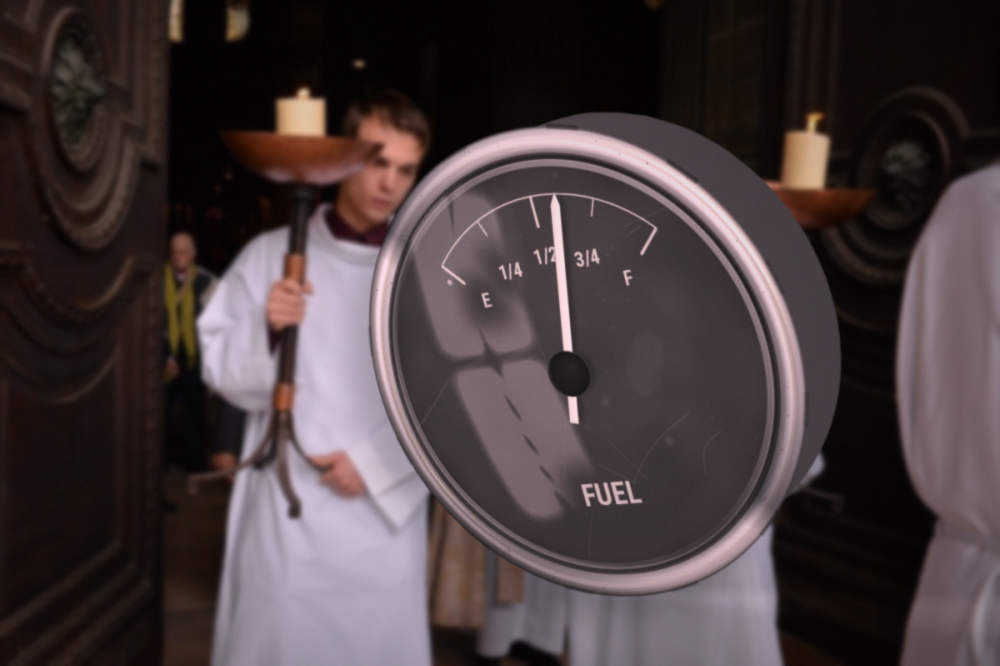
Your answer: **0.625**
